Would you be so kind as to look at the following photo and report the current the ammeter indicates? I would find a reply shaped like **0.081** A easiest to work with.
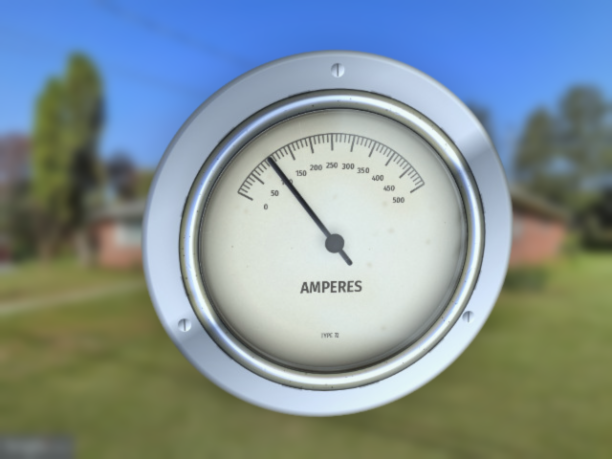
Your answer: **100** A
